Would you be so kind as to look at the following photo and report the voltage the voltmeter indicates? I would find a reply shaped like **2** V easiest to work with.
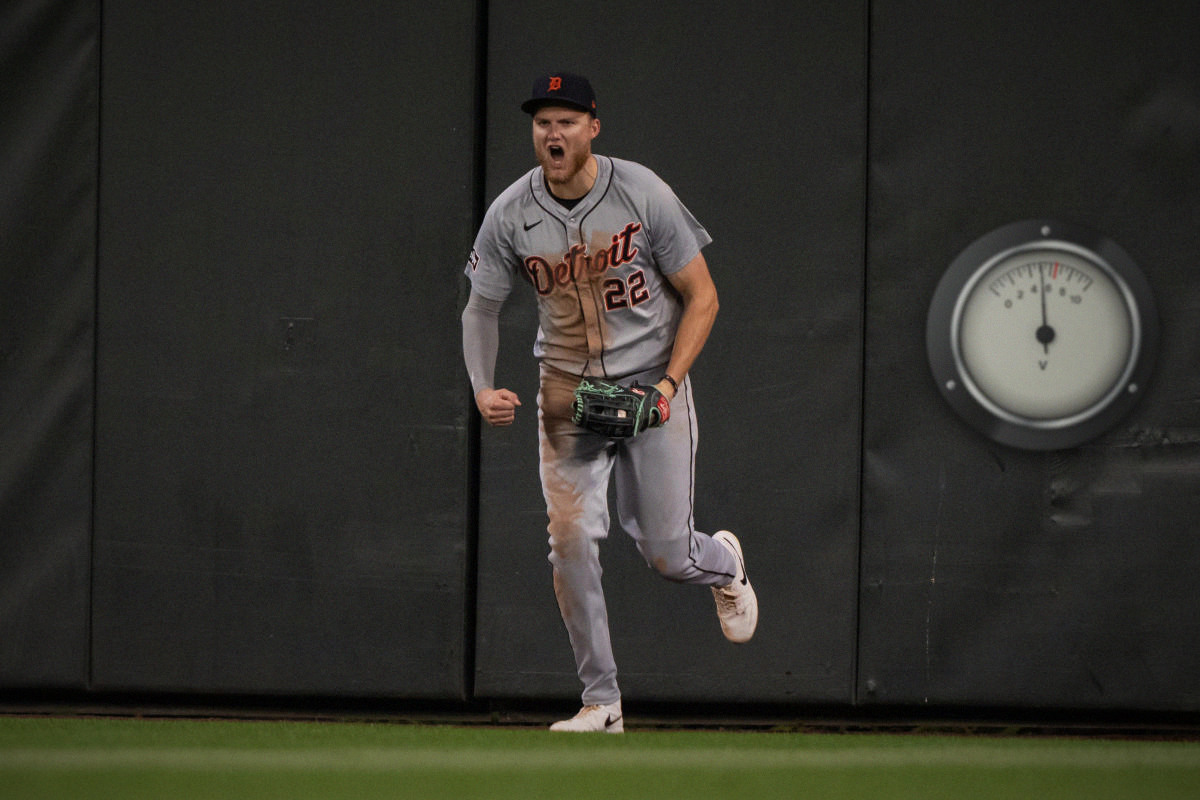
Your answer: **5** V
